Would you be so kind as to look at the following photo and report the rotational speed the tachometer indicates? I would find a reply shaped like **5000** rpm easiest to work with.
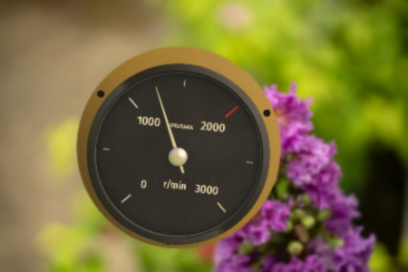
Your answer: **1250** rpm
